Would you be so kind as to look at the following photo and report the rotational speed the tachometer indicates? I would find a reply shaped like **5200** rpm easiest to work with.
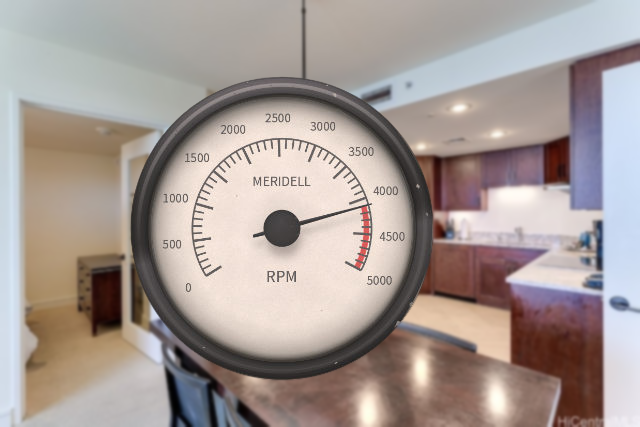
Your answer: **4100** rpm
